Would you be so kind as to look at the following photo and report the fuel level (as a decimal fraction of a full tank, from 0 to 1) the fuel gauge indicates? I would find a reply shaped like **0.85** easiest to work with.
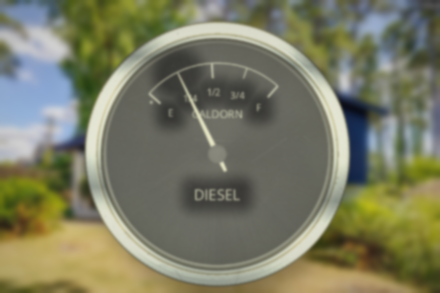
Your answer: **0.25**
